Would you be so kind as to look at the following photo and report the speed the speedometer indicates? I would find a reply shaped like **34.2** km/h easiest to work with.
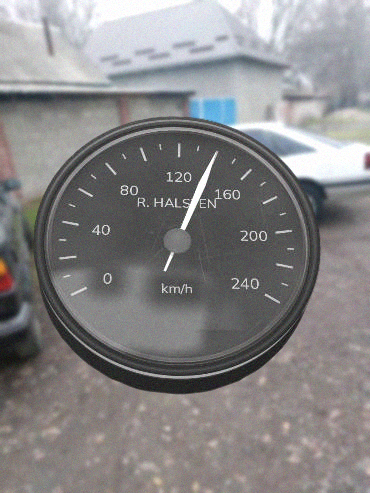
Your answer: **140** km/h
